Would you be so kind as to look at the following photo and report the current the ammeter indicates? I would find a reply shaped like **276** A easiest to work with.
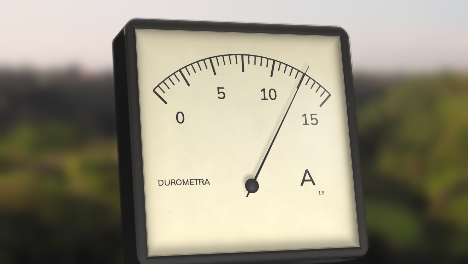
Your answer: **12.5** A
